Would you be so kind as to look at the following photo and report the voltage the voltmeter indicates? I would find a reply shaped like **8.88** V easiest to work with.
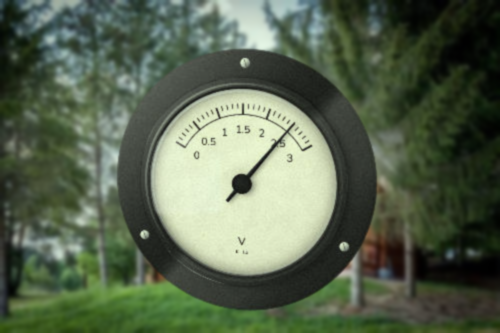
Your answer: **2.5** V
